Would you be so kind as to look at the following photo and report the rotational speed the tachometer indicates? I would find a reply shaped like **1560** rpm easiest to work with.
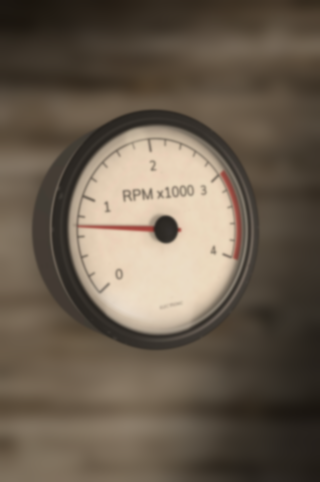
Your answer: **700** rpm
